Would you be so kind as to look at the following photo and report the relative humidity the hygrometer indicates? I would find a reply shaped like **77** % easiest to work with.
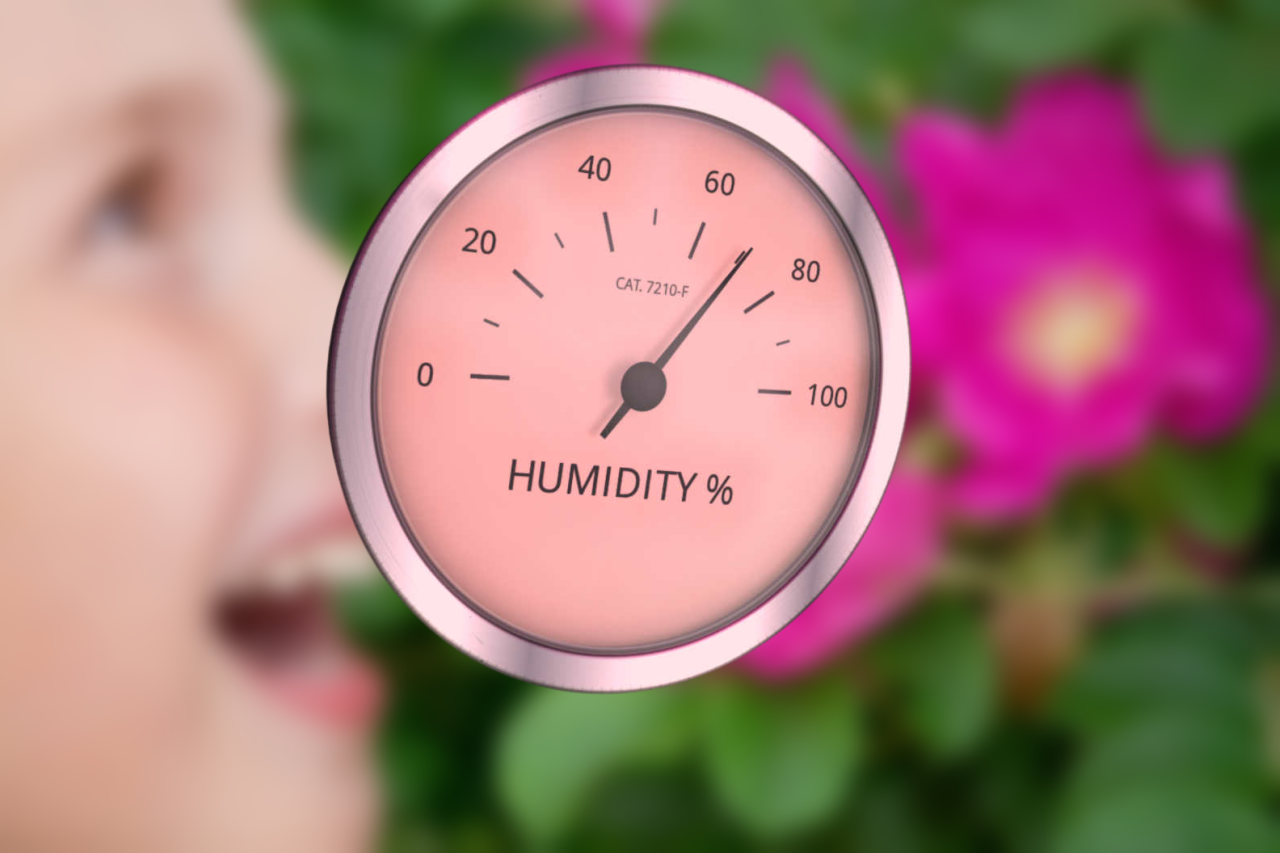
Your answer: **70** %
